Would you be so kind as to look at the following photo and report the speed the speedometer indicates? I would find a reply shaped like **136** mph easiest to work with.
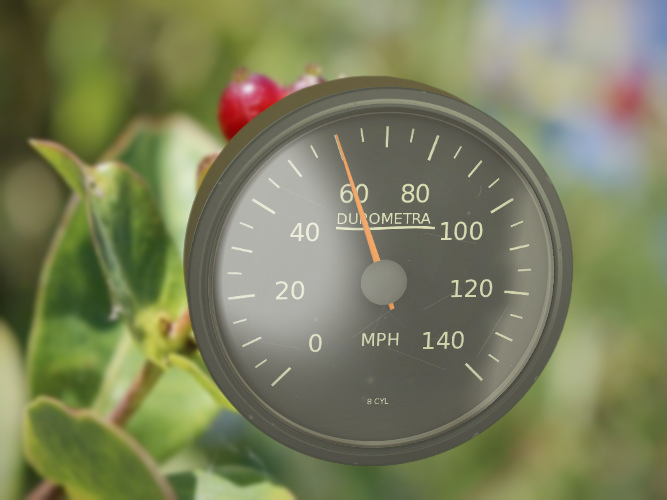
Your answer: **60** mph
